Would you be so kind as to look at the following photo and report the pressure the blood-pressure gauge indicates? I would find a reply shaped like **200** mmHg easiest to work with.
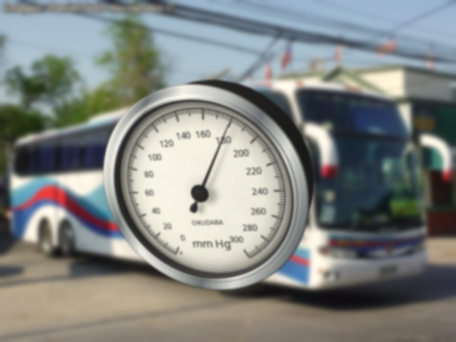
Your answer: **180** mmHg
